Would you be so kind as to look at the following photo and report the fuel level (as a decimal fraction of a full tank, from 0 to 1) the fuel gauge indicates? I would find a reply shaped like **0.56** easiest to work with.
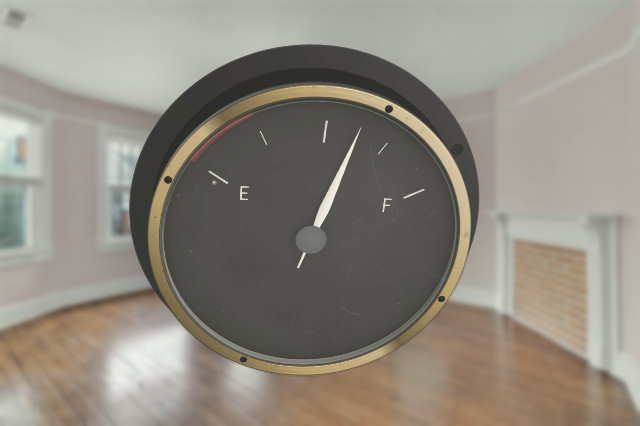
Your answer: **0.625**
